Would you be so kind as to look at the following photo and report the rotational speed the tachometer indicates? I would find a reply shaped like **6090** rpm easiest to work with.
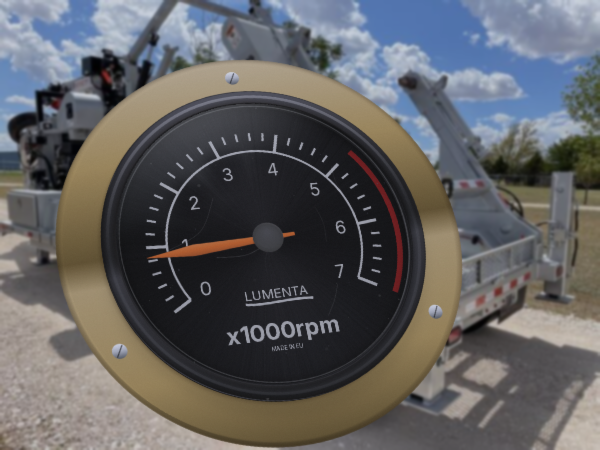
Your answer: **800** rpm
